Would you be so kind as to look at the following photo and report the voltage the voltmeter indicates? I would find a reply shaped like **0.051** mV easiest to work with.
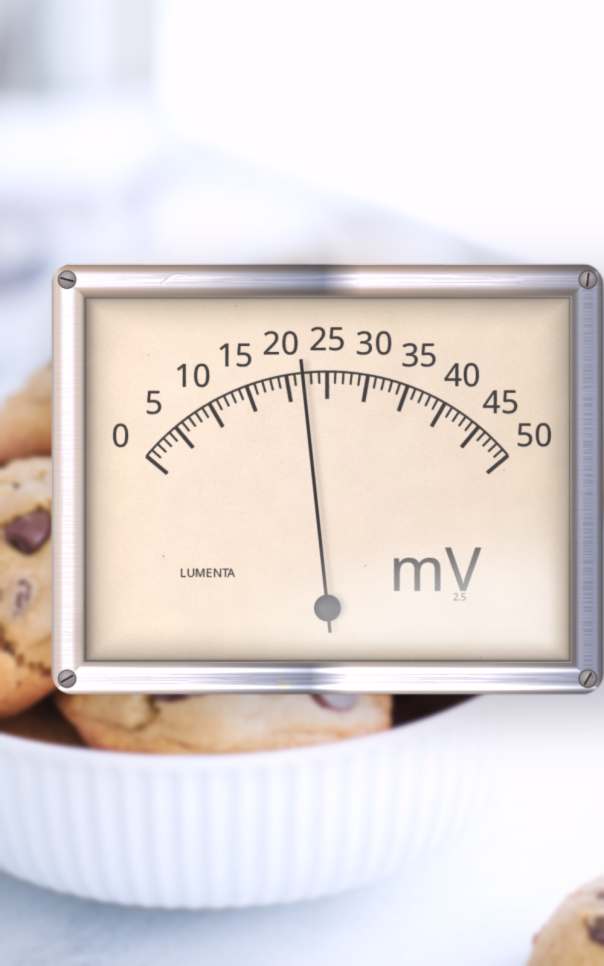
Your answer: **22** mV
